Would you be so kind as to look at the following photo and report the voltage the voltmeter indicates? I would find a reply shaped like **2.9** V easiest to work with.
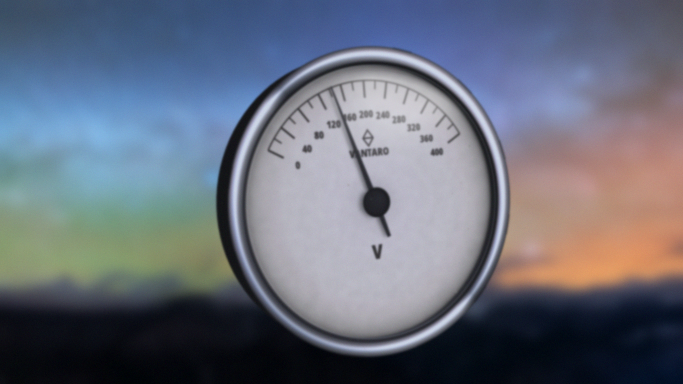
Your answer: **140** V
